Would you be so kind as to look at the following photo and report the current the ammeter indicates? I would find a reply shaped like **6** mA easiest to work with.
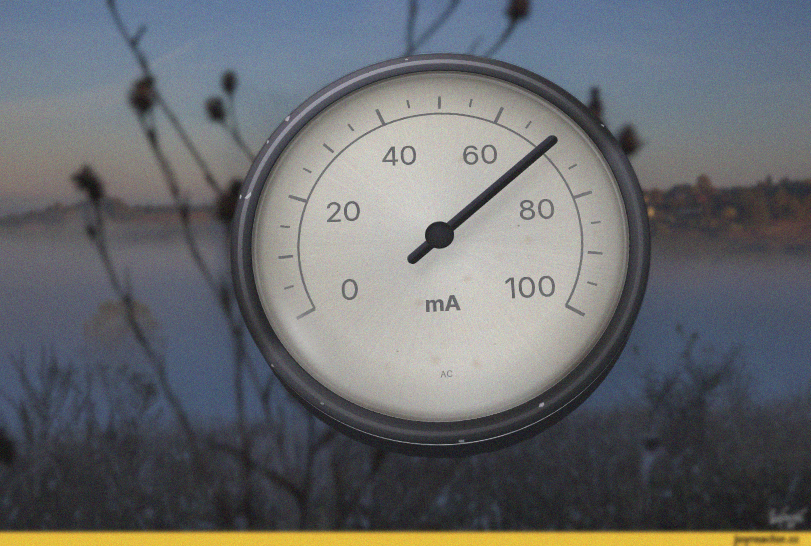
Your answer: **70** mA
